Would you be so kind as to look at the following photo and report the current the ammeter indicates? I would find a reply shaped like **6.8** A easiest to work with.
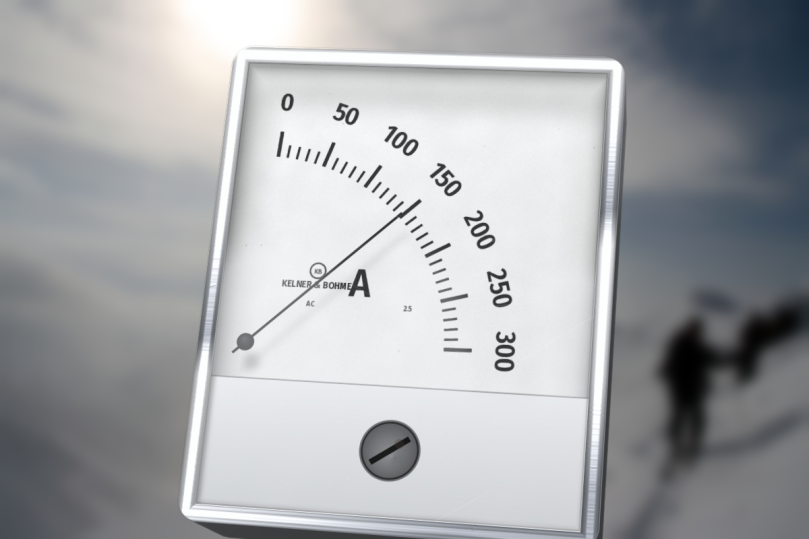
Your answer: **150** A
